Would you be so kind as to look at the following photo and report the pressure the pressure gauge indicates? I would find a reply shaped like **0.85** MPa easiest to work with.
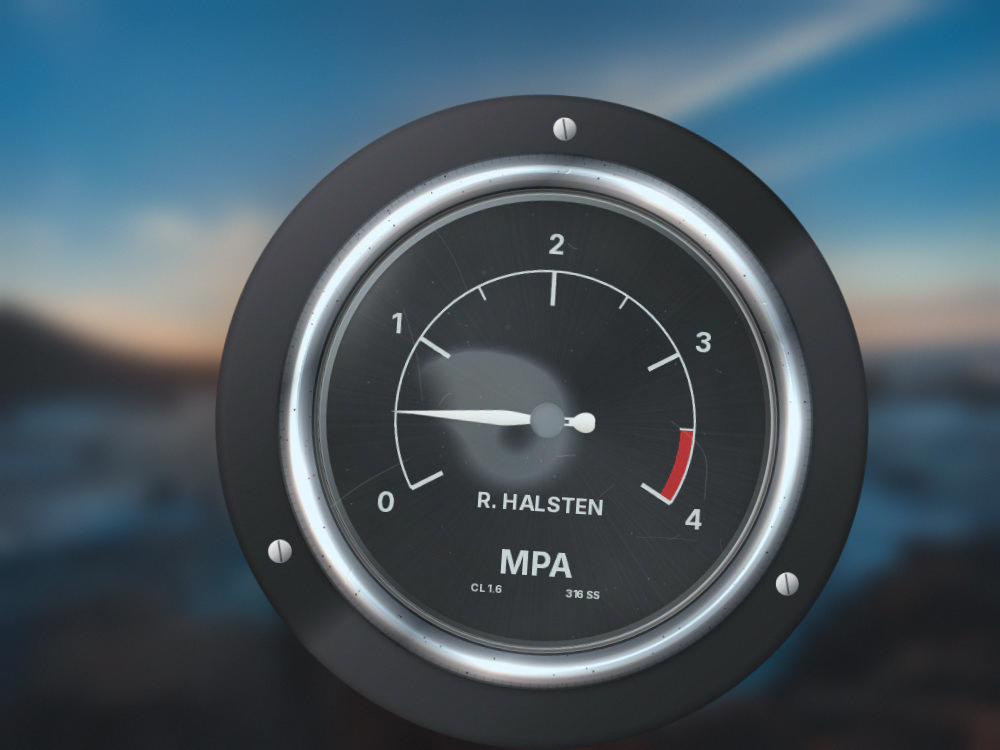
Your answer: **0.5** MPa
